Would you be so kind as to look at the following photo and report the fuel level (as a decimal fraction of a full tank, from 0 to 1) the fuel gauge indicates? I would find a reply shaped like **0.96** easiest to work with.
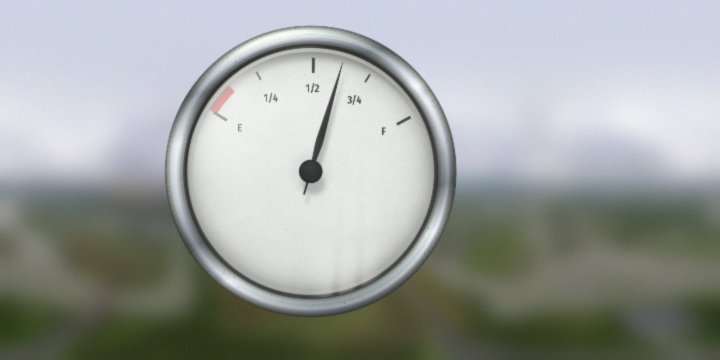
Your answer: **0.625**
